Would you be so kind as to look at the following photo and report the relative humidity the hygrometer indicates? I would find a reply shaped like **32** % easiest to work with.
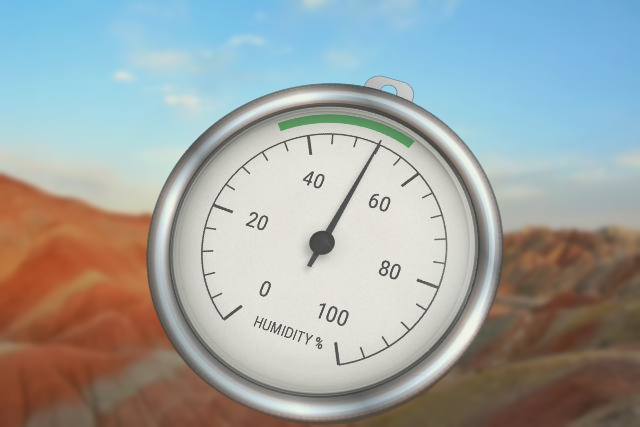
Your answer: **52** %
